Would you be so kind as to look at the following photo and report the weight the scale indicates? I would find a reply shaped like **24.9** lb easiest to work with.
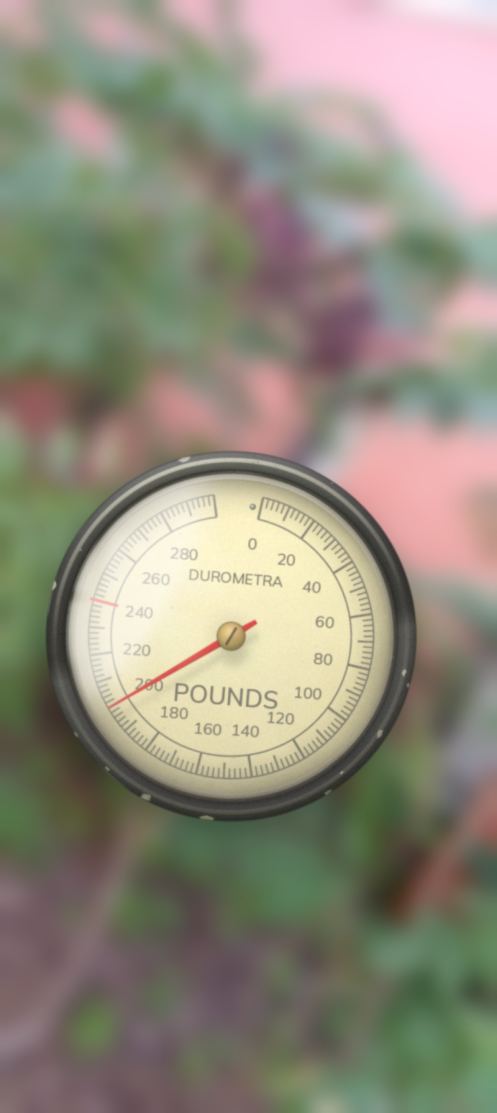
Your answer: **200** lb
